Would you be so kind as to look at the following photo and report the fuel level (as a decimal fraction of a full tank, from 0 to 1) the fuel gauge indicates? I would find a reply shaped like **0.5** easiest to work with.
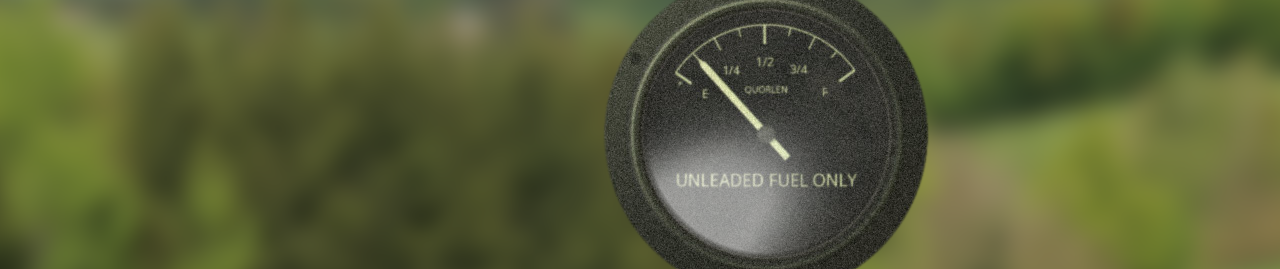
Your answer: **0.125**
